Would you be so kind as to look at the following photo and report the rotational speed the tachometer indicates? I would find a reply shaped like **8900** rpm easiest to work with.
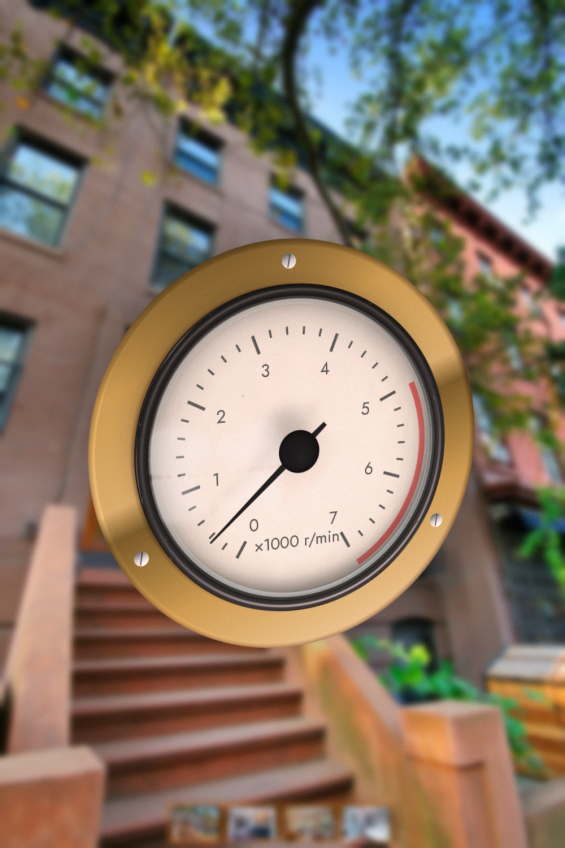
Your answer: **400** rpm
